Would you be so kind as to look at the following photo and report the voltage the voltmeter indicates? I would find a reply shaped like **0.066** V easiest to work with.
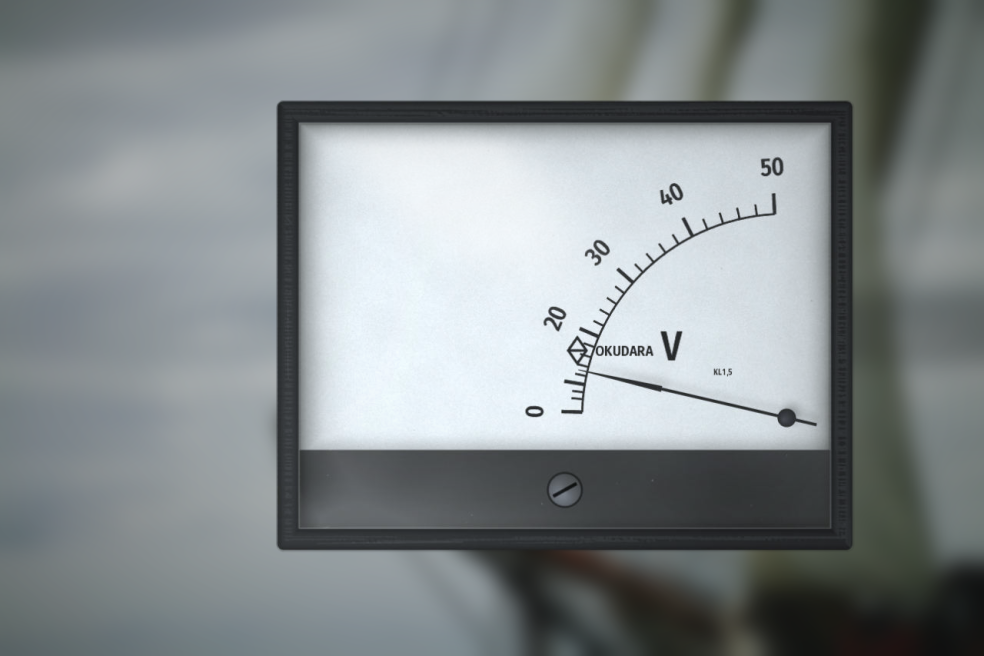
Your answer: **13** V
